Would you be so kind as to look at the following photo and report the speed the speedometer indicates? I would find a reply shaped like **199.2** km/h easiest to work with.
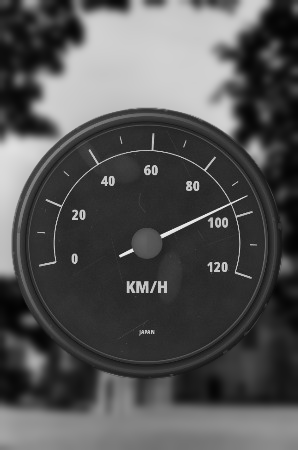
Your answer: **95** km/h
